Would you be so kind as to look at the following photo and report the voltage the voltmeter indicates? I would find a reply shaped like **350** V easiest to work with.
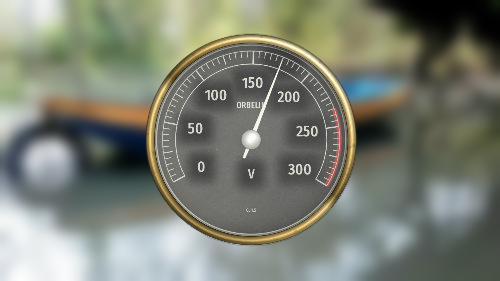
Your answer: **175** V
